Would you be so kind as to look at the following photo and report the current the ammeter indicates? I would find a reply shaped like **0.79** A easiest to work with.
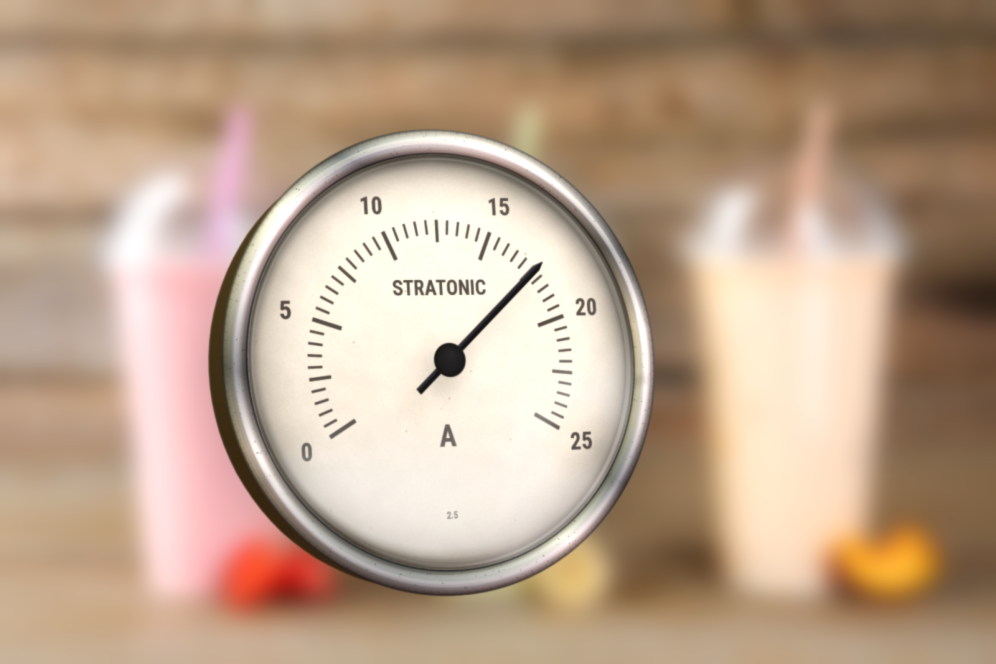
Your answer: **17.5** A
